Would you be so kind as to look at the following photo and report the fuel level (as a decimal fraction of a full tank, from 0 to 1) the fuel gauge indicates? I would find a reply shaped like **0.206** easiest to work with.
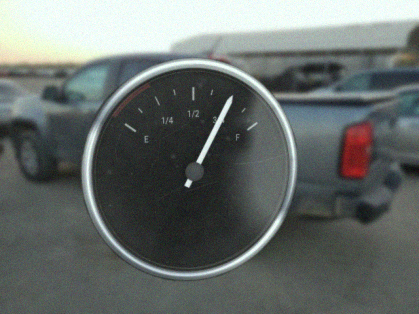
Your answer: **0.75**
